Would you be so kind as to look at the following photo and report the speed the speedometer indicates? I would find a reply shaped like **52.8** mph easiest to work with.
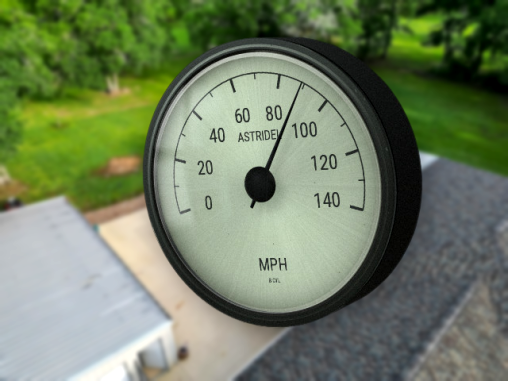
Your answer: **90** mph
